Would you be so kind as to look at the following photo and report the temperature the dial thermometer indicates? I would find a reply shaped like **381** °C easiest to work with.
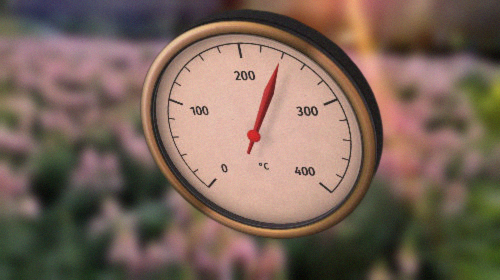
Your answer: **240** °C
